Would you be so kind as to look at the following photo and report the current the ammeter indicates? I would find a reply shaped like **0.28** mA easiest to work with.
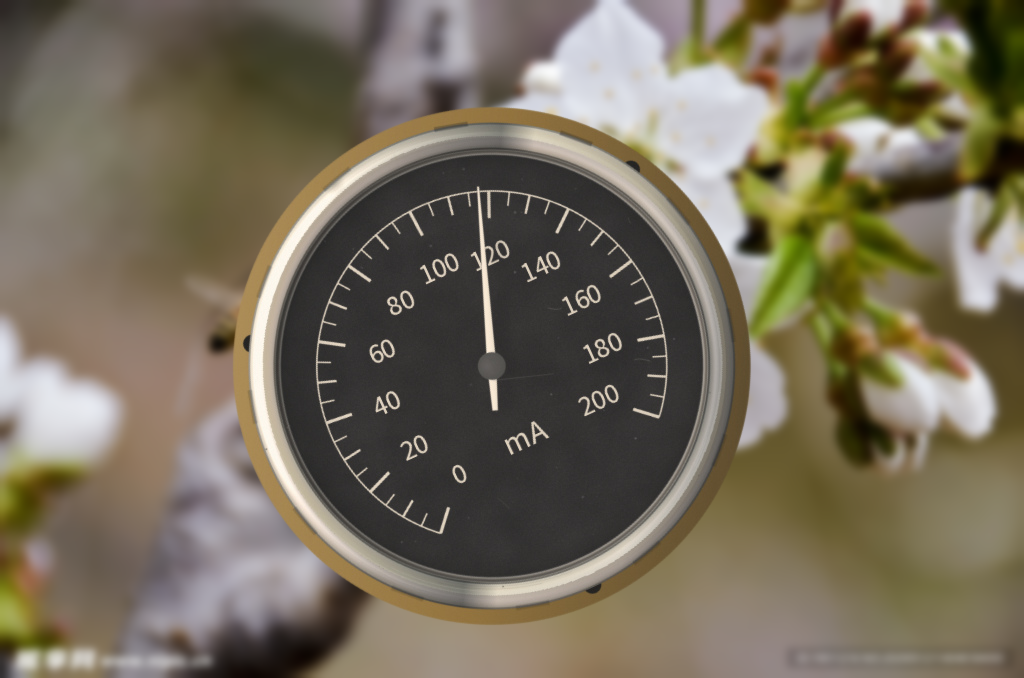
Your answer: **117.5** mA
